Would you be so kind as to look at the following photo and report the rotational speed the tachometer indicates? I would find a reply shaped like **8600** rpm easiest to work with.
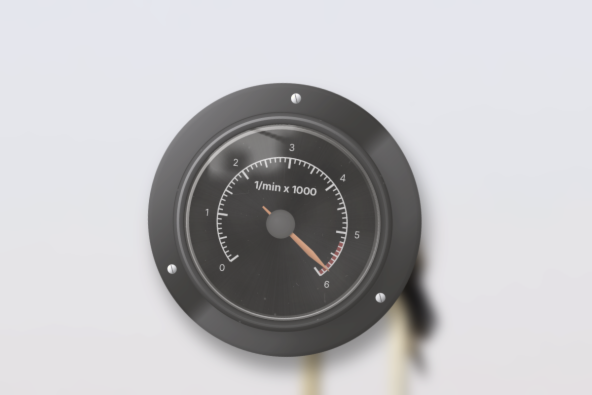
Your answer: **5800** rpm
